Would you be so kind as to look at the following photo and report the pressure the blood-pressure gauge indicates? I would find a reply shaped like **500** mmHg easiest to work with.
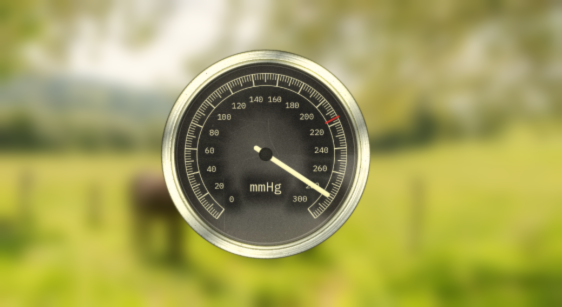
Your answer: **280** mmHg
